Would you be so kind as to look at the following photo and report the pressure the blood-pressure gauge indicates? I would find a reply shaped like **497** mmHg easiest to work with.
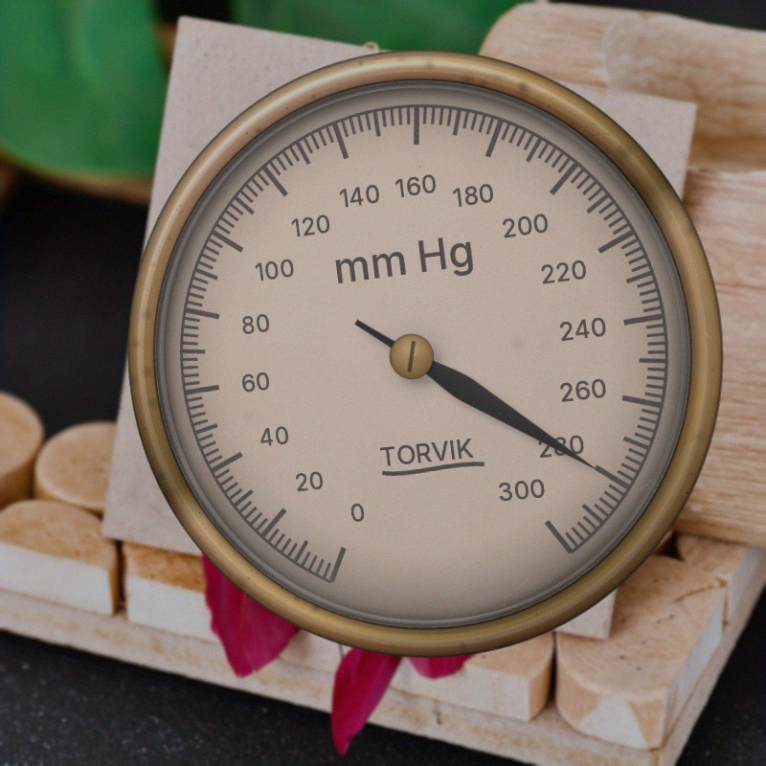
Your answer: **280** mmHg
